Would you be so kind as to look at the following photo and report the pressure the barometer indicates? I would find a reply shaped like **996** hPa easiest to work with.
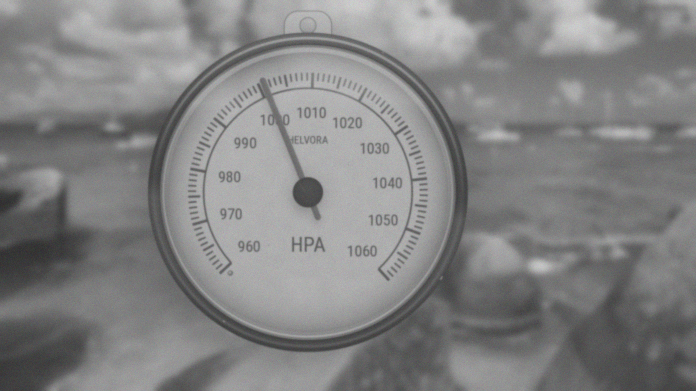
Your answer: **1001** hPa
